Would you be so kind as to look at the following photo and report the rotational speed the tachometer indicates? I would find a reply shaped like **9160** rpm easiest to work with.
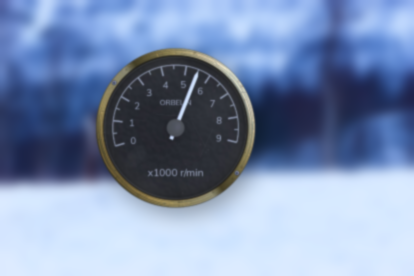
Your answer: **5500** rpm
